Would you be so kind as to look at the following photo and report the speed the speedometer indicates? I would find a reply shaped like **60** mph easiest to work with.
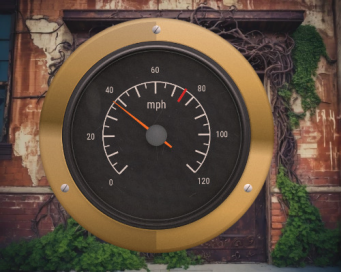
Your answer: **37.5** mph
